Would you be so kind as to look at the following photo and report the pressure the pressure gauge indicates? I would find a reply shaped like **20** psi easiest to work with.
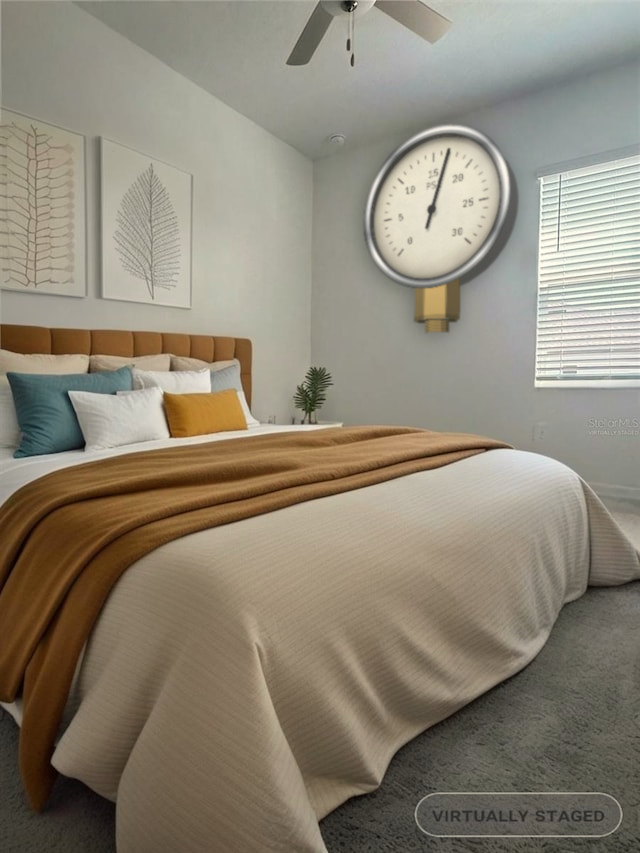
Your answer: **17** psi
